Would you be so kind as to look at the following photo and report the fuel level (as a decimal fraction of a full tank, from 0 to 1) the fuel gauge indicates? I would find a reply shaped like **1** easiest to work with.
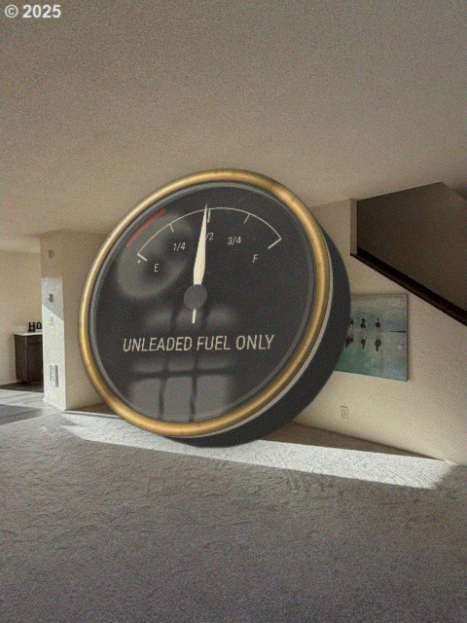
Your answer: **0.5**
